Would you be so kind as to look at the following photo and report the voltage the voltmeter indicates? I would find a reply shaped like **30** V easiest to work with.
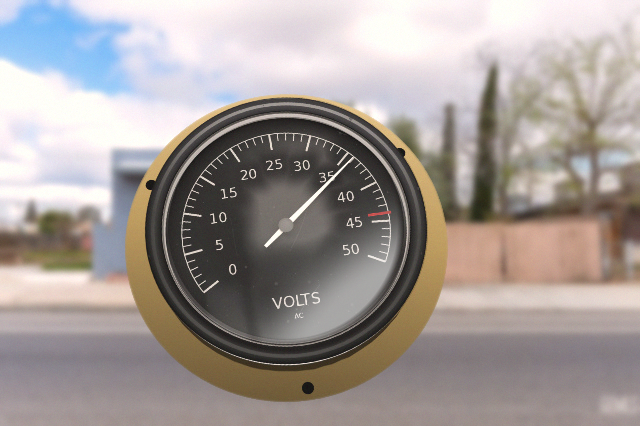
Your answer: **36** V
